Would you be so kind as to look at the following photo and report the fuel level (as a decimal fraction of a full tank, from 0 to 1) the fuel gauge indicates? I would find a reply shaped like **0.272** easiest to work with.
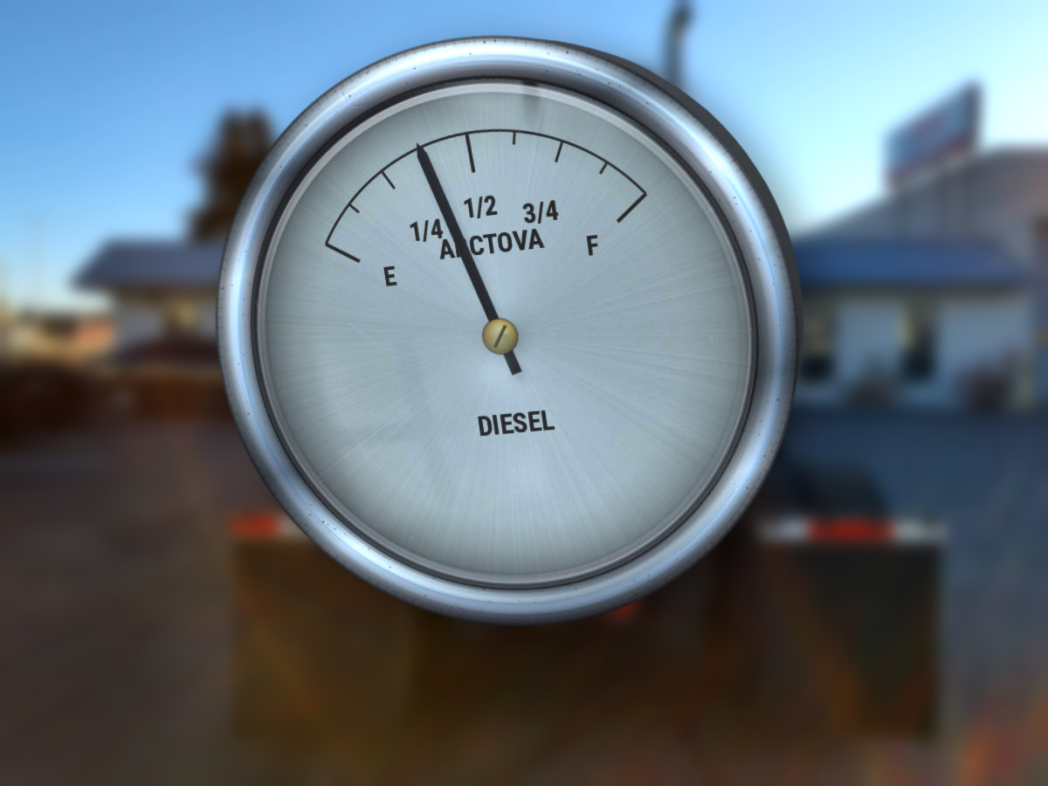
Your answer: **0.375**
